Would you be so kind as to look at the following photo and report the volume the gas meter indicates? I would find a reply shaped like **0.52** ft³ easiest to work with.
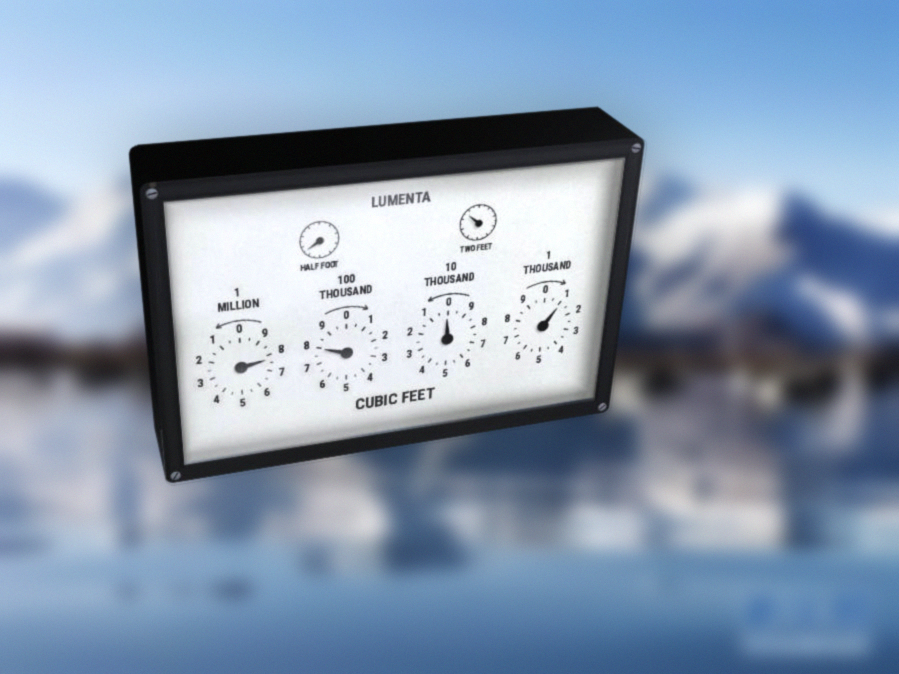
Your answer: **780100** ft³
